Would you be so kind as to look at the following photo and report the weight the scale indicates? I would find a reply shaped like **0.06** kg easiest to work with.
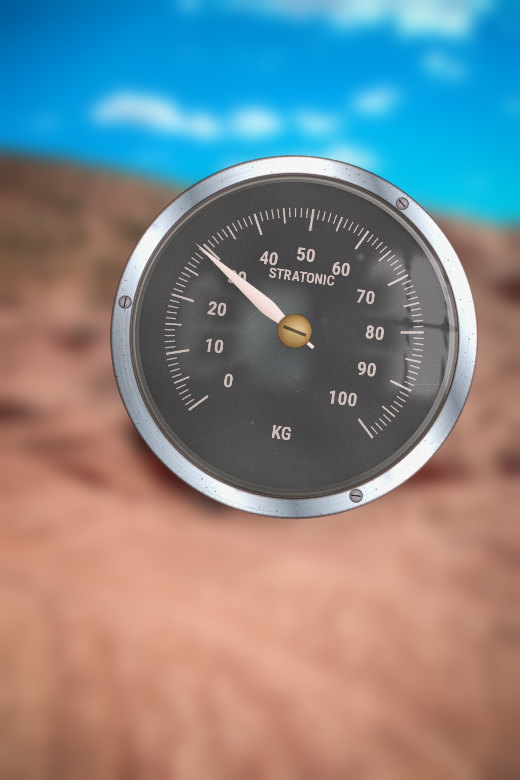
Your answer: **29** kg
